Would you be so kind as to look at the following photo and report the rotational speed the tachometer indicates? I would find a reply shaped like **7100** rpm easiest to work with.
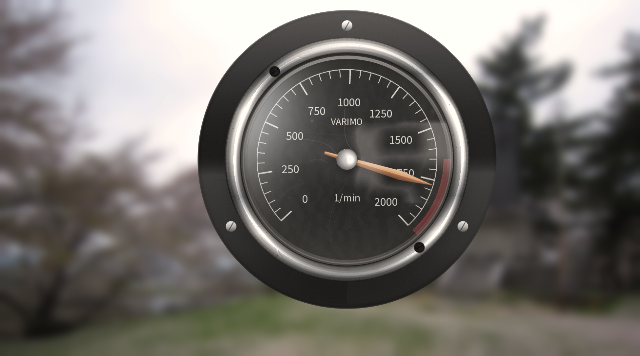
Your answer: **1775** rpm
